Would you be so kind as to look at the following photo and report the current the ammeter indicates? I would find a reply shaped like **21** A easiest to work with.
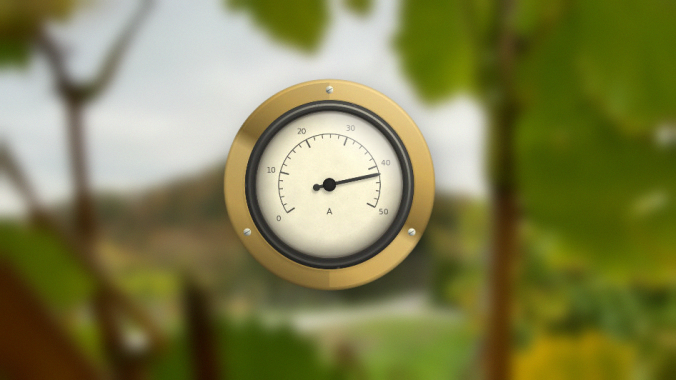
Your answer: **42** A
